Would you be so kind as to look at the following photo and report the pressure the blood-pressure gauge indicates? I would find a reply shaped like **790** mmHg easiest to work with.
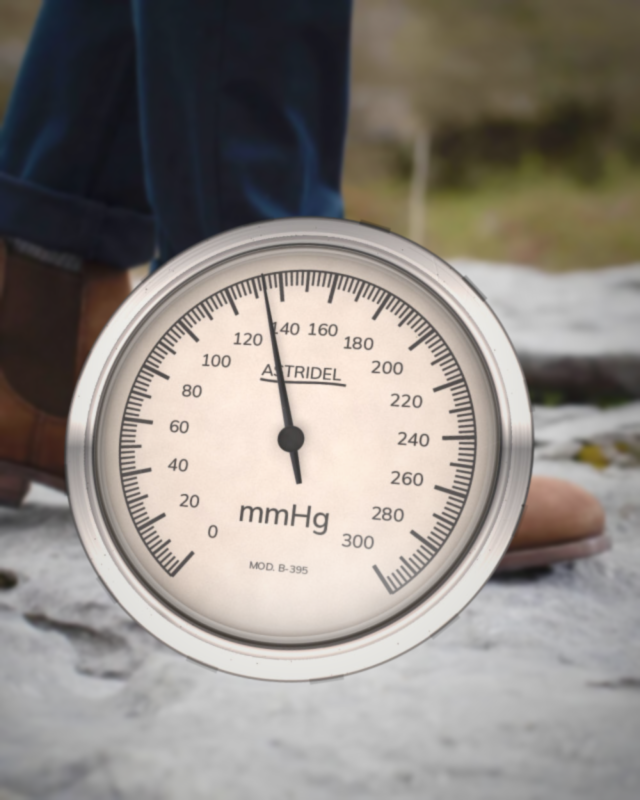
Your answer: **134** mmHg
